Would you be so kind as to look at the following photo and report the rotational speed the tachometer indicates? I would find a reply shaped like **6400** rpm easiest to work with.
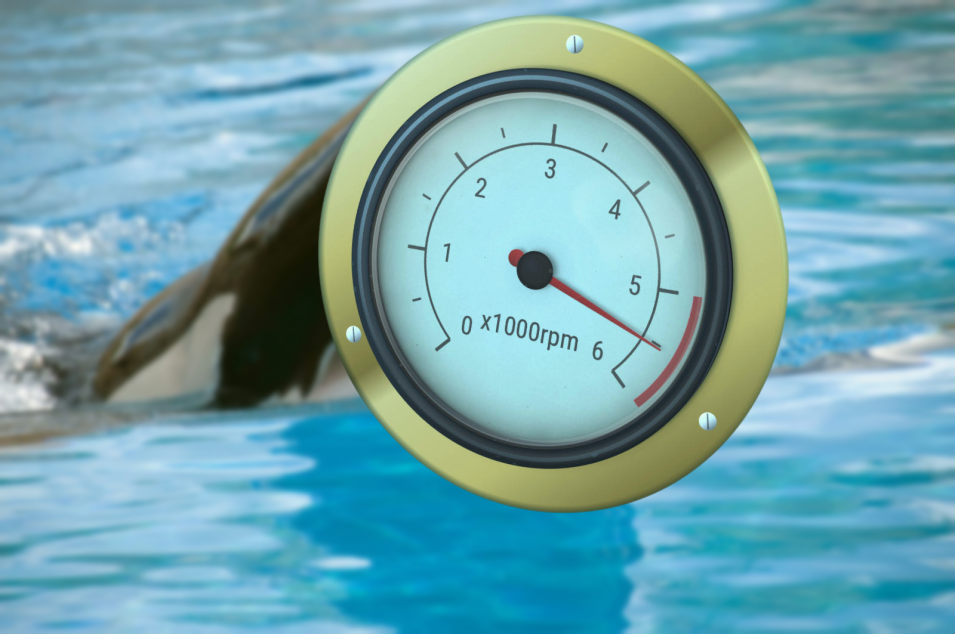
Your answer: **5500** rpm
